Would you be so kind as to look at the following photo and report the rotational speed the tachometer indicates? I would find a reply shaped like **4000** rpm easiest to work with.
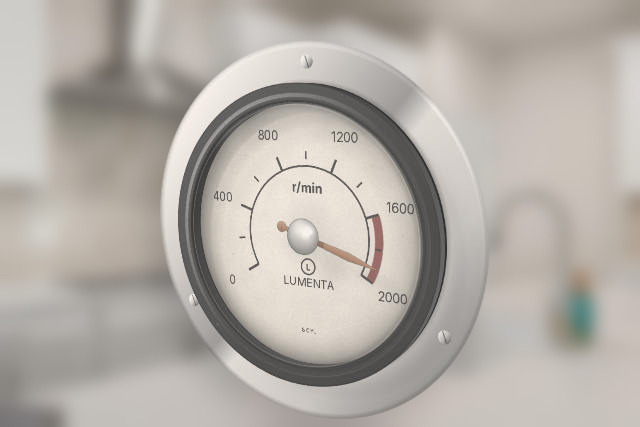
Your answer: **1900** rpm
